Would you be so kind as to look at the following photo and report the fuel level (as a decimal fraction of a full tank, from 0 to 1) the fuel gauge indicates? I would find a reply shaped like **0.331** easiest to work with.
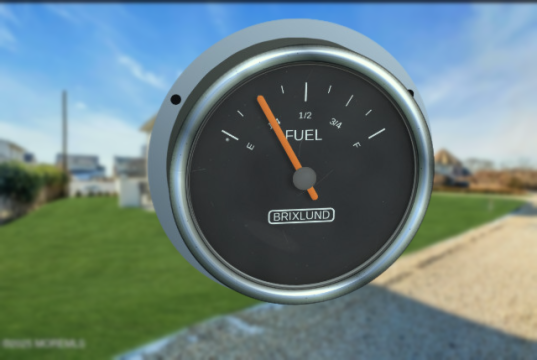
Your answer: **0.25**
